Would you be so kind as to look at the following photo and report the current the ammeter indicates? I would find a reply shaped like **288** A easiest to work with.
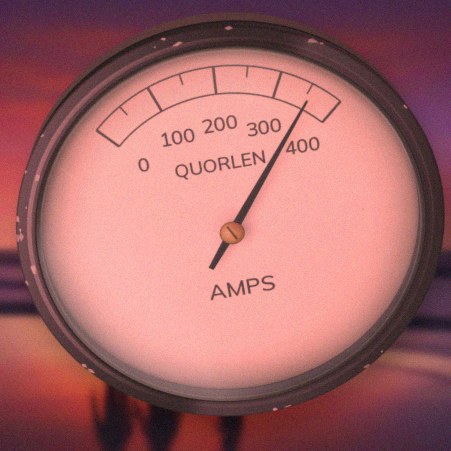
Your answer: **350** A
